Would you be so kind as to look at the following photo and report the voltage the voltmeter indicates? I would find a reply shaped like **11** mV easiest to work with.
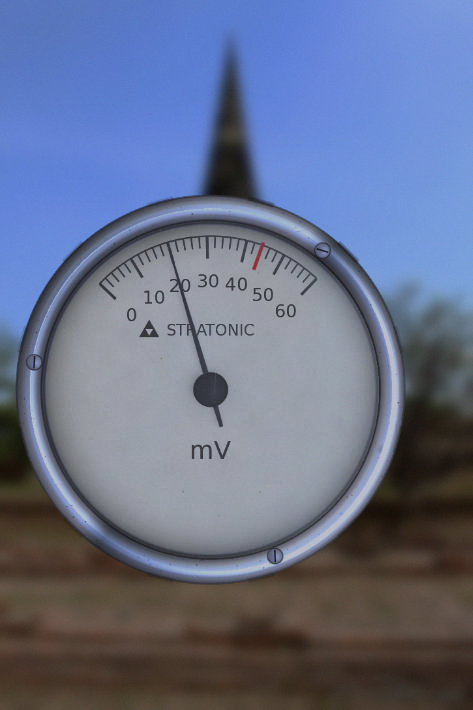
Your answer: **20** mV
